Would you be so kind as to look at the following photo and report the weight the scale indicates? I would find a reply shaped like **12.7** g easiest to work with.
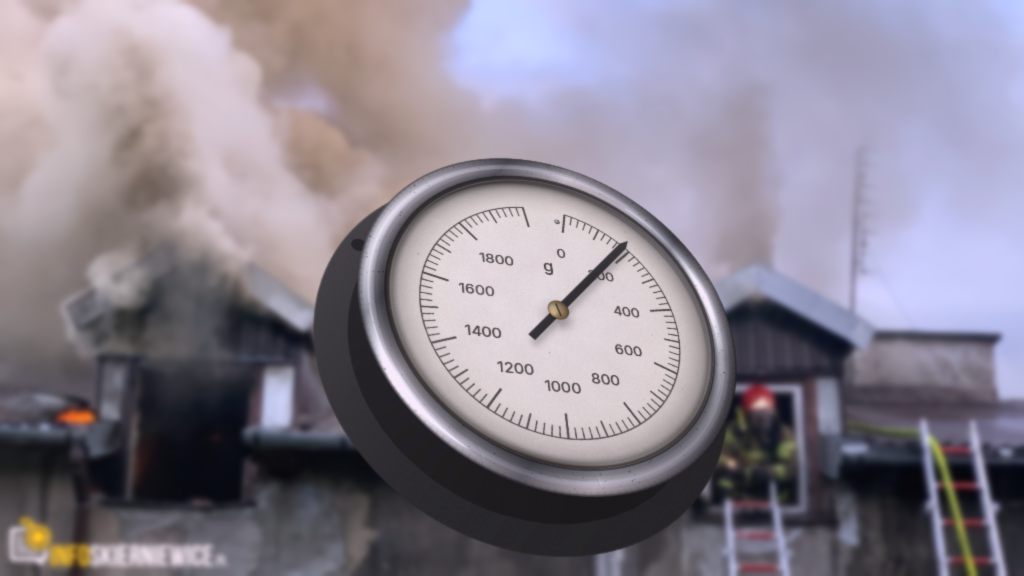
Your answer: **180** g
